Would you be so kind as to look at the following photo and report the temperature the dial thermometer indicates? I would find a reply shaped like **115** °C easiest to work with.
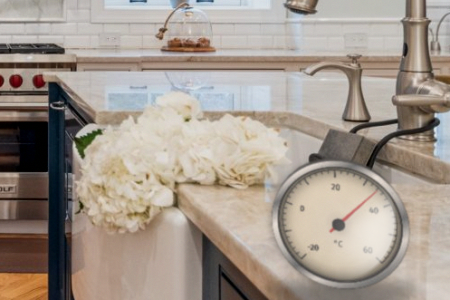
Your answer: **34** °C
